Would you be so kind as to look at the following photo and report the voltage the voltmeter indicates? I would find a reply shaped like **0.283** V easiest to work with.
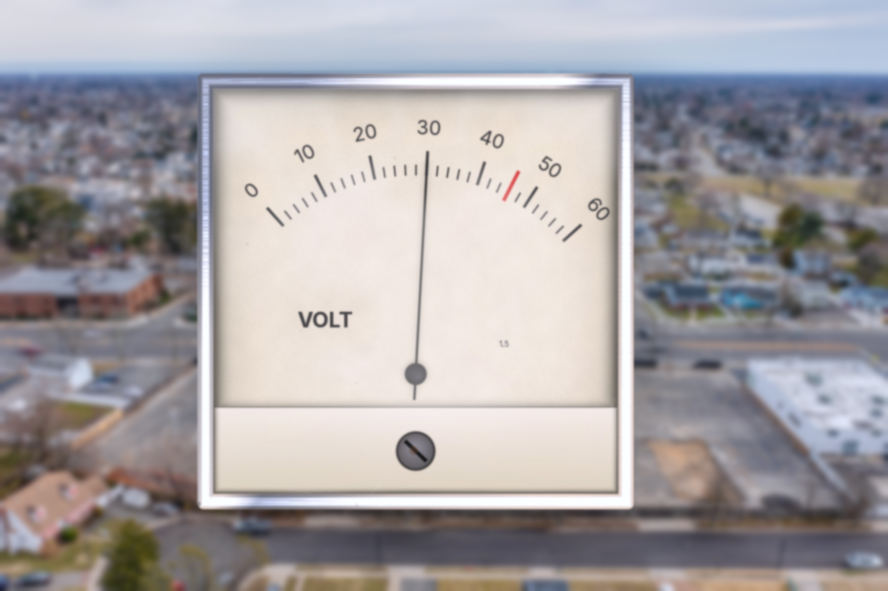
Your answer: **30** V
